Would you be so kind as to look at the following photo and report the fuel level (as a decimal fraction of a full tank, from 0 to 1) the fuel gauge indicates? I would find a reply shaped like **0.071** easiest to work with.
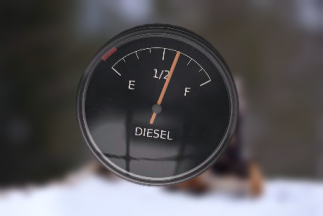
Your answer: **0.625**
